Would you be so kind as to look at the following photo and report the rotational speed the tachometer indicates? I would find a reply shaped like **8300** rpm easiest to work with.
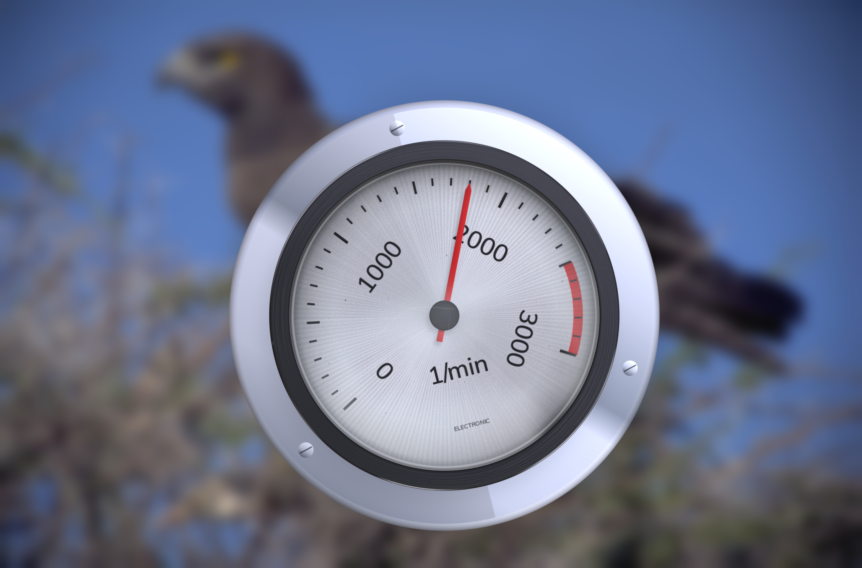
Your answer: **1800** rpm
